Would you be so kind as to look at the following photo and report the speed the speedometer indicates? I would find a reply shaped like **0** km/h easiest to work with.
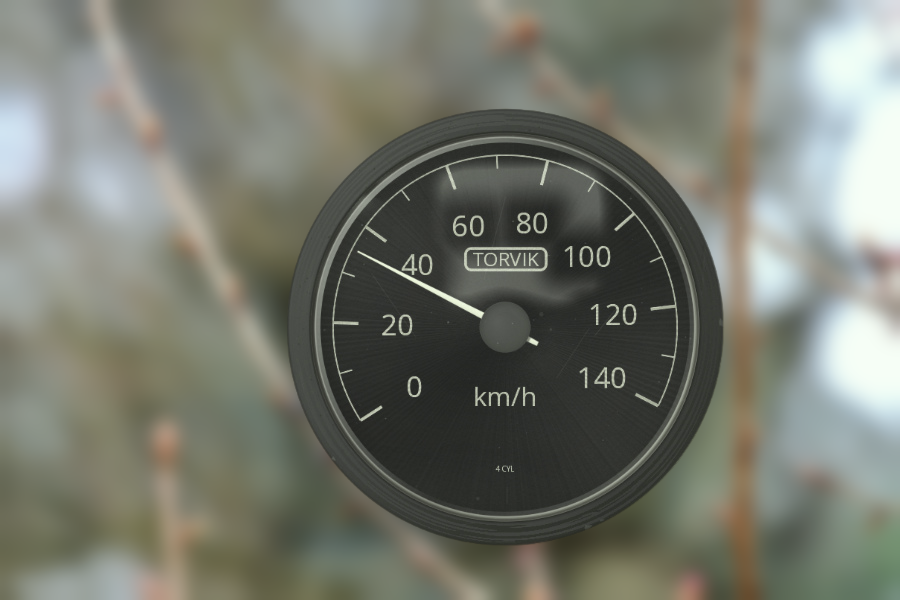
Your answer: **35** km/h
